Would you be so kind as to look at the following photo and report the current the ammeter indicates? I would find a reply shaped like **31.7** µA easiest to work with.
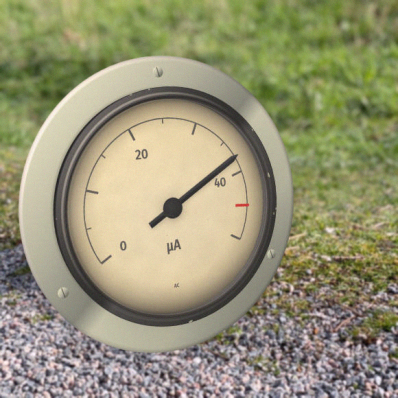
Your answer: **37.5** µA
